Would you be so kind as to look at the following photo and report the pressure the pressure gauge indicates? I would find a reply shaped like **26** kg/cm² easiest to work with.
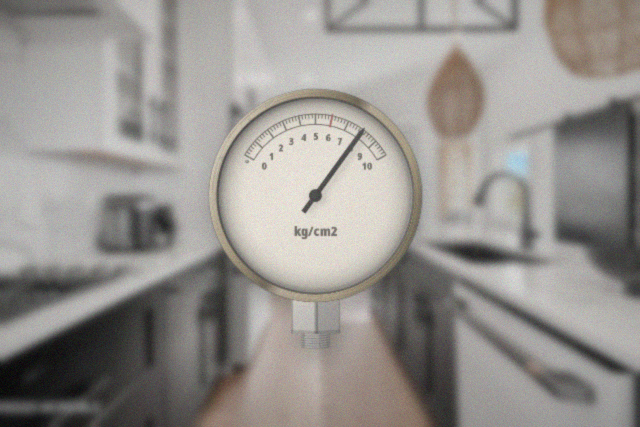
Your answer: **8** kg/cm²
